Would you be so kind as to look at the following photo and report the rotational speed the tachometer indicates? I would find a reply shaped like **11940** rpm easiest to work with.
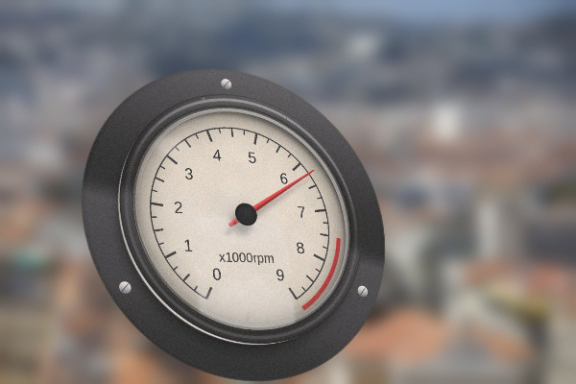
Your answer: **6250** rpm
